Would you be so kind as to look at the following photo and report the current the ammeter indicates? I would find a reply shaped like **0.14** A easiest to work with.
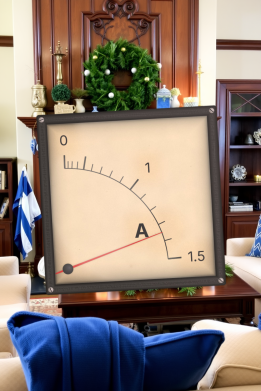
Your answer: **1.35** A
